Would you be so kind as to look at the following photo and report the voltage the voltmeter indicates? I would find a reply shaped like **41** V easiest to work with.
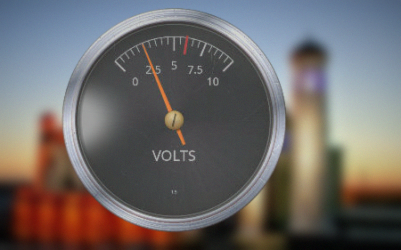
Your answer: **2.5** V
